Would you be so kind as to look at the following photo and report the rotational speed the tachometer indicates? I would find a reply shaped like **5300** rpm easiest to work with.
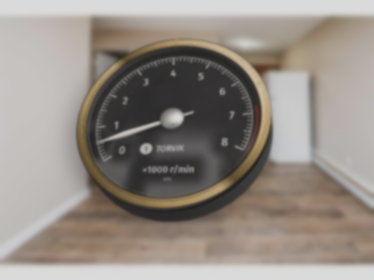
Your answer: **500** rpm
